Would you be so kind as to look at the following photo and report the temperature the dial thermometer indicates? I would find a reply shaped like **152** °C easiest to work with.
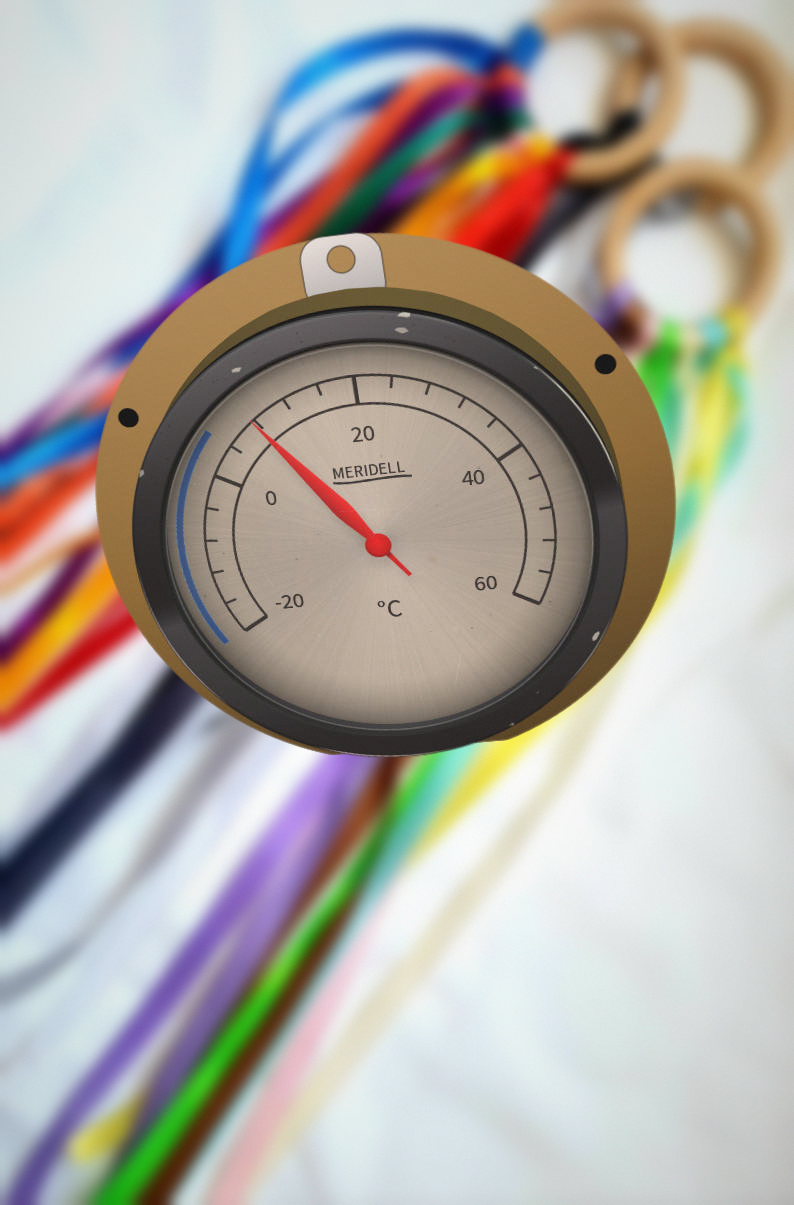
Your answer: **8** °C
